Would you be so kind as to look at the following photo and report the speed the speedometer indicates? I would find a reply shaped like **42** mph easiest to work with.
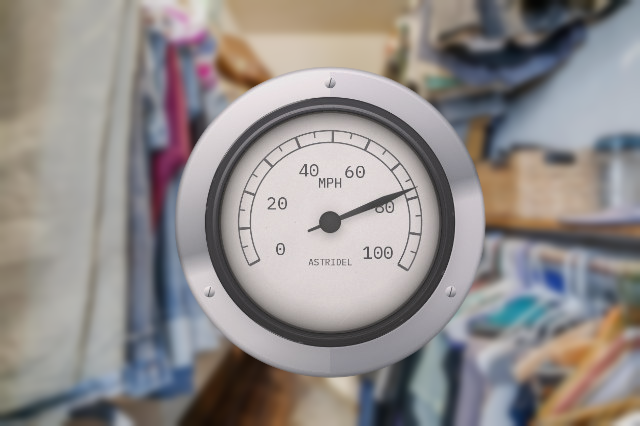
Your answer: **77.5** mph
